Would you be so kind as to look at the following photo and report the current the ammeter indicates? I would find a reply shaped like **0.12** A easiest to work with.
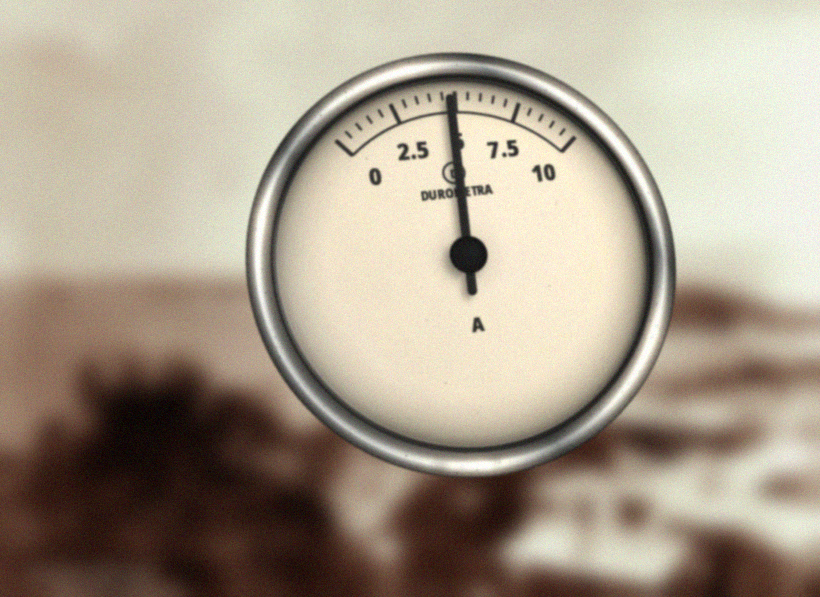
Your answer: **4.75** A
